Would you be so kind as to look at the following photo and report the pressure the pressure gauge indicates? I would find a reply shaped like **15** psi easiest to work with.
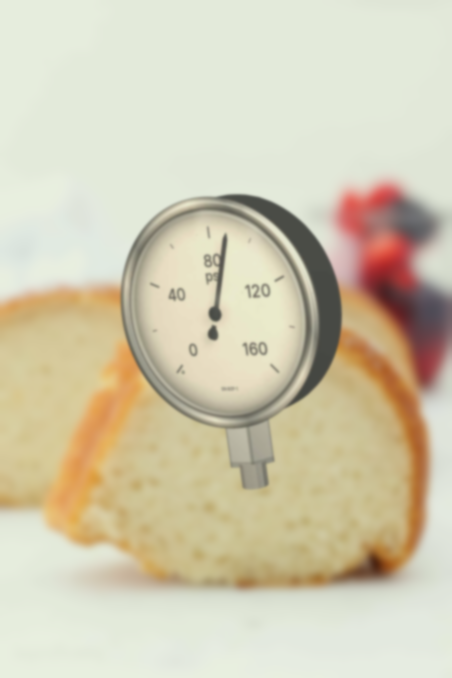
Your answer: **90** psi
